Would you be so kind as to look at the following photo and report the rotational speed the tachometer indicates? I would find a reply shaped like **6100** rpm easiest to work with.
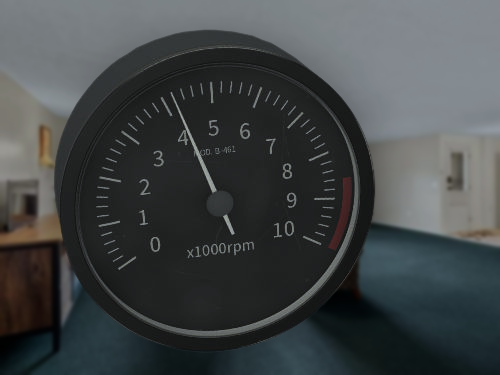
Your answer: **4200** rpm
